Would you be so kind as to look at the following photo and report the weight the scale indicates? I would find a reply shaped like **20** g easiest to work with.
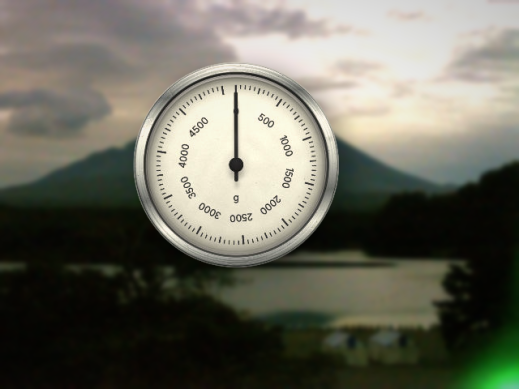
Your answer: **0** g
